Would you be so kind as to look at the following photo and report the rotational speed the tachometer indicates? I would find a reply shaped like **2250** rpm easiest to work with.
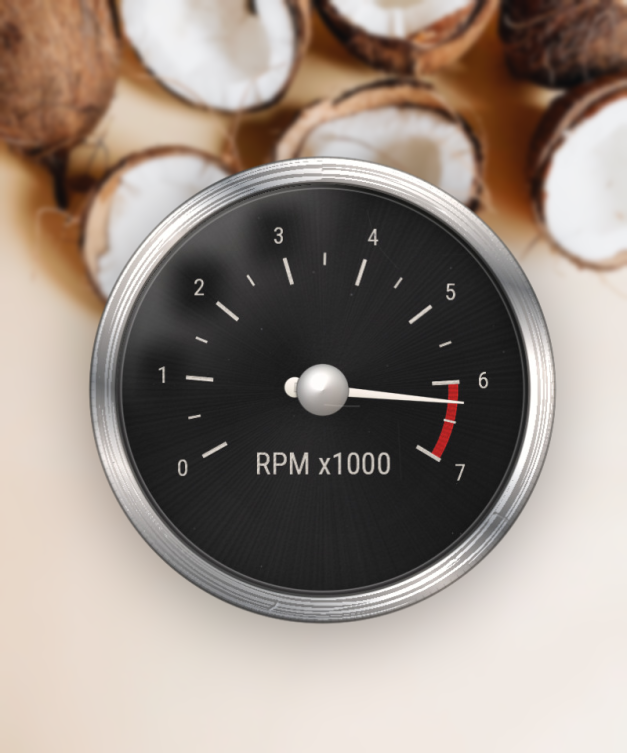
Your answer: **6250** rpm
